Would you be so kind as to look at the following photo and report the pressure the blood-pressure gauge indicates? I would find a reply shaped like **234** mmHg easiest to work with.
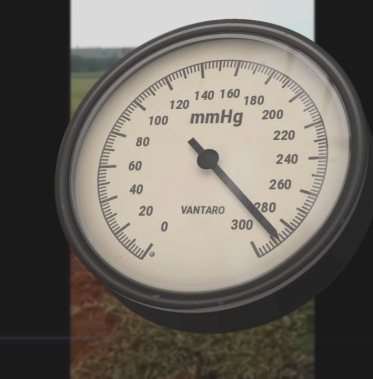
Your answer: **288** mmHg
